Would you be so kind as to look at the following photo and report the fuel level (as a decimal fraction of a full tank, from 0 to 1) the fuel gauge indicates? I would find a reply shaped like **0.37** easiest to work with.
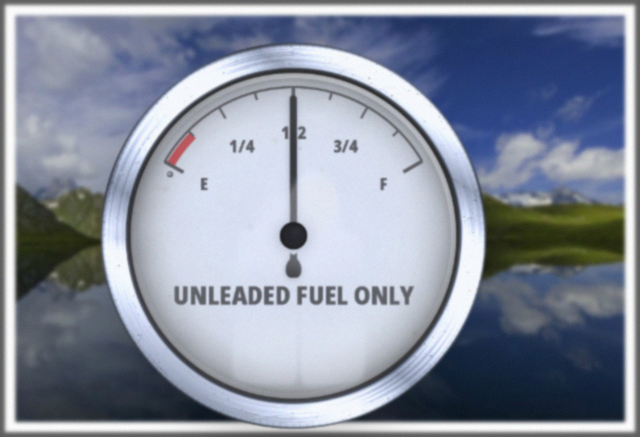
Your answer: **0.5**
